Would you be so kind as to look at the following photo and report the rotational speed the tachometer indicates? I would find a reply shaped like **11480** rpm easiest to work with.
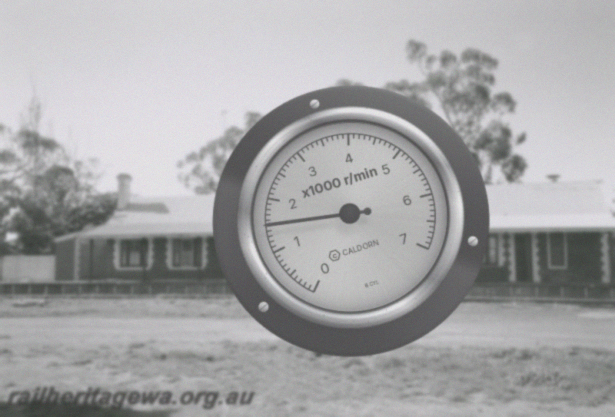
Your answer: **1500** rpm
